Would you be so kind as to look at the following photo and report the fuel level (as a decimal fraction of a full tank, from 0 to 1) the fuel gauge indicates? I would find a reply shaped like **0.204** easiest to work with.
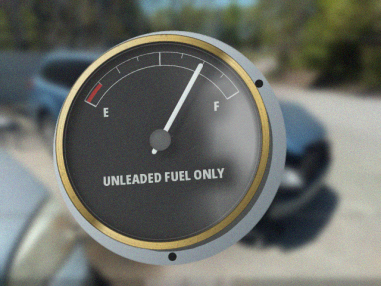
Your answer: **0.75**
